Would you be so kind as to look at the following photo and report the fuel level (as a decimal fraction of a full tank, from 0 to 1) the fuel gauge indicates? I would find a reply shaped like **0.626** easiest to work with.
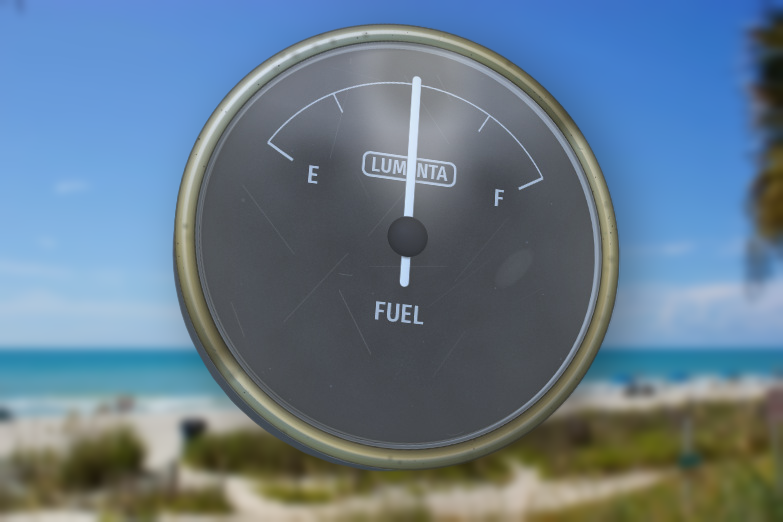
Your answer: **0.5**
